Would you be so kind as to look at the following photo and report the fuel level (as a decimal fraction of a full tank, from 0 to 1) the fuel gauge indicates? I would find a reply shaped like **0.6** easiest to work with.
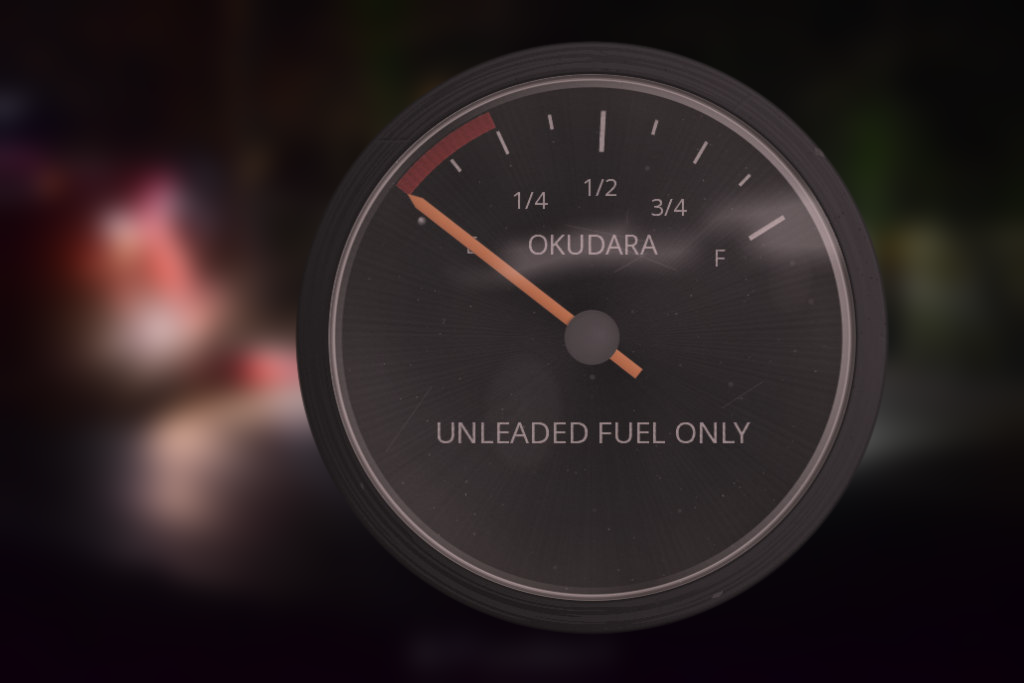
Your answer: **0**
